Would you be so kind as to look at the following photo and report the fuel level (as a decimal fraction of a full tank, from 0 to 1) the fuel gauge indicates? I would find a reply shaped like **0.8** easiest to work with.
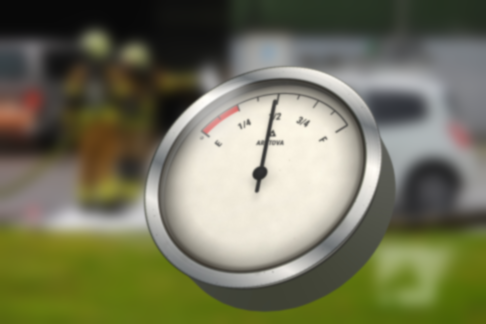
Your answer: **0.5**
